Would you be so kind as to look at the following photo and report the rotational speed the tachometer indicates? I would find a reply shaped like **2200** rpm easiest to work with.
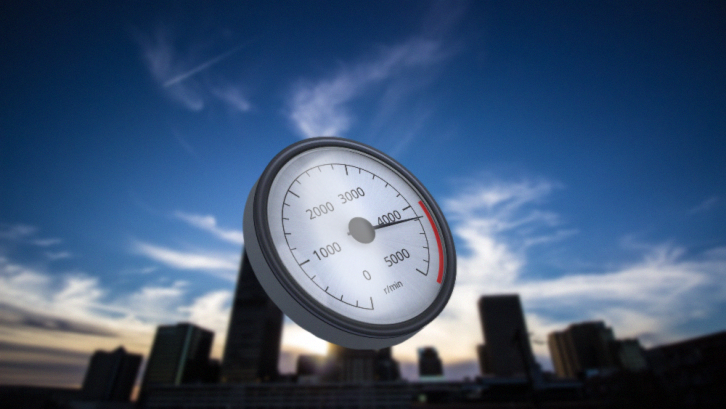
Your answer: **4200** rpm
